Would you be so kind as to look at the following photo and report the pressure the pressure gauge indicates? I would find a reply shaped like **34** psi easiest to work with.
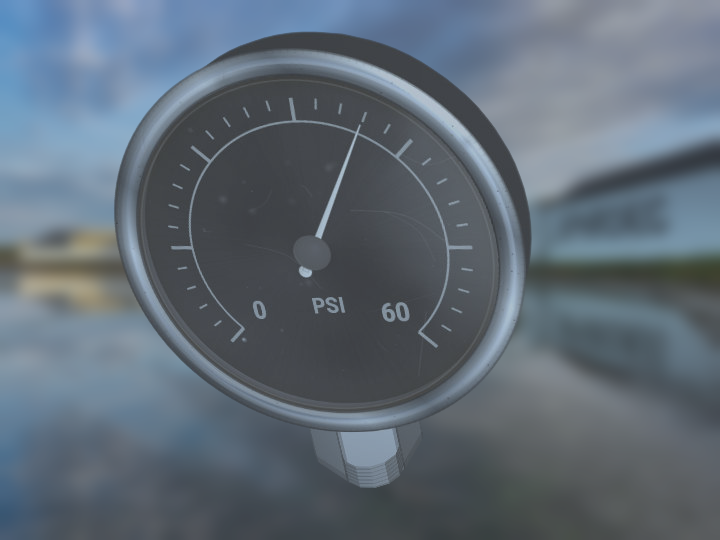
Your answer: **36** psi
